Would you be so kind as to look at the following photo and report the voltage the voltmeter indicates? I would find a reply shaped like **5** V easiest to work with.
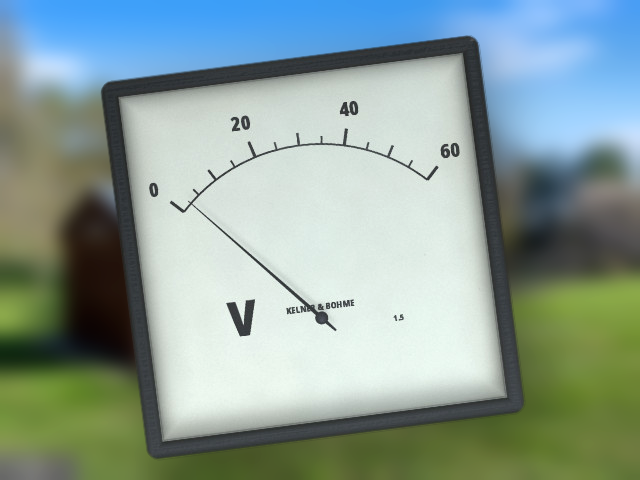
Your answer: **2.5** V
